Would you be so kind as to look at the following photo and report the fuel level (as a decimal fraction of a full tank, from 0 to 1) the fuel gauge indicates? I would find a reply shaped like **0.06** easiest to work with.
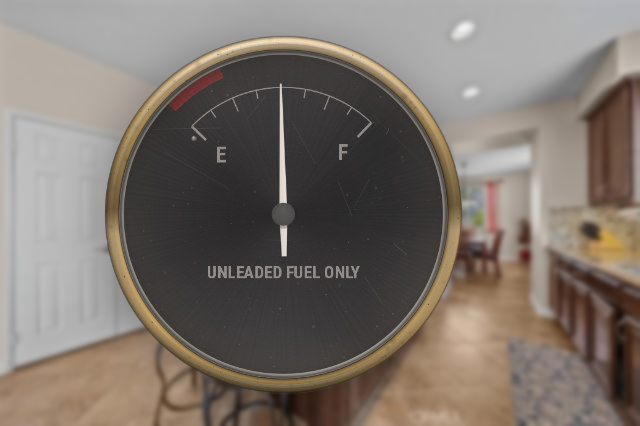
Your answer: **0.5**
